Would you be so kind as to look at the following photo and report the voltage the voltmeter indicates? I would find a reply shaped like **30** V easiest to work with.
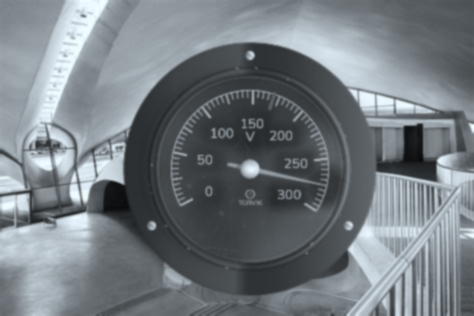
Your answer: **275** V
